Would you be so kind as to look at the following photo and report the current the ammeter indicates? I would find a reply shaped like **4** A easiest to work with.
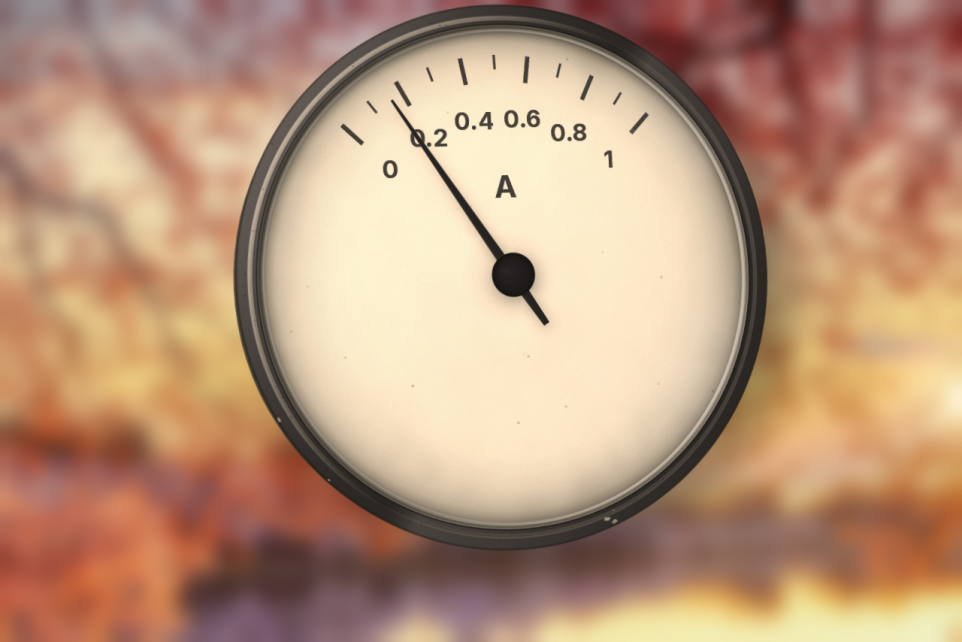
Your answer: **0.15** A
